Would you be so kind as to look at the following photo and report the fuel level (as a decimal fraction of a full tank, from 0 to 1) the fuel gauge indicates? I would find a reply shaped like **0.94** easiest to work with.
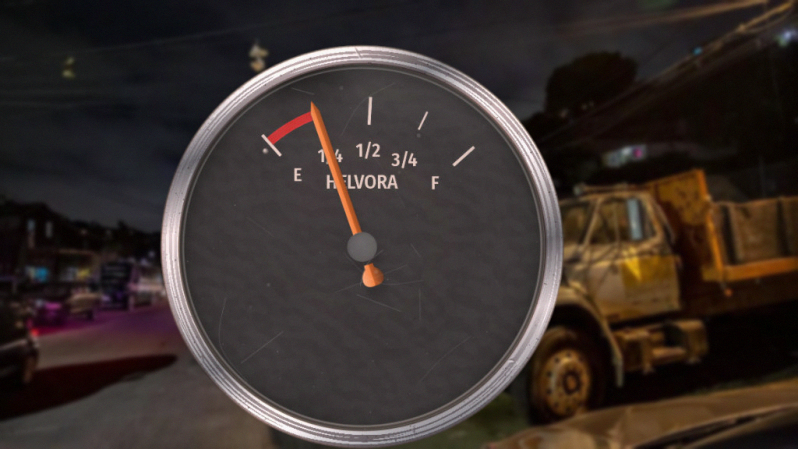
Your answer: **0.25**
